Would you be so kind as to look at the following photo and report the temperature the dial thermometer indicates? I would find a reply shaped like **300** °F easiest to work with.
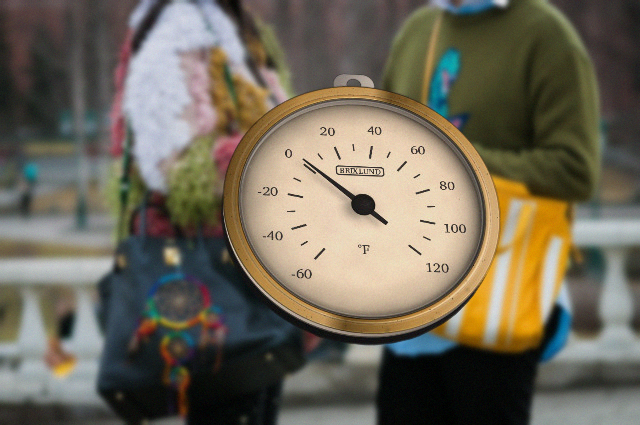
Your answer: **0** °F
